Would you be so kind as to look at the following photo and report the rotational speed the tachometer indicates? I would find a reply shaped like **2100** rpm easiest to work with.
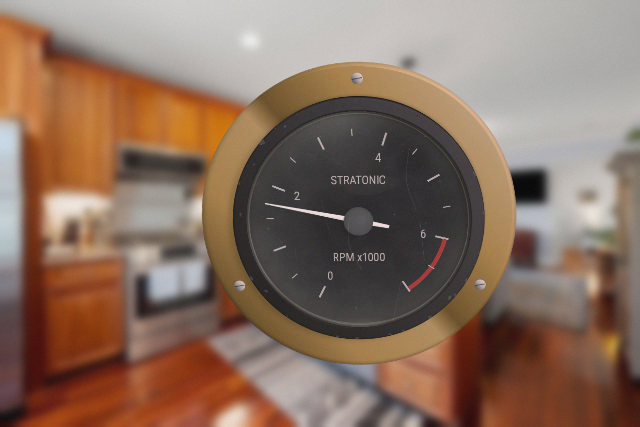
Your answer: **1750** rpm
